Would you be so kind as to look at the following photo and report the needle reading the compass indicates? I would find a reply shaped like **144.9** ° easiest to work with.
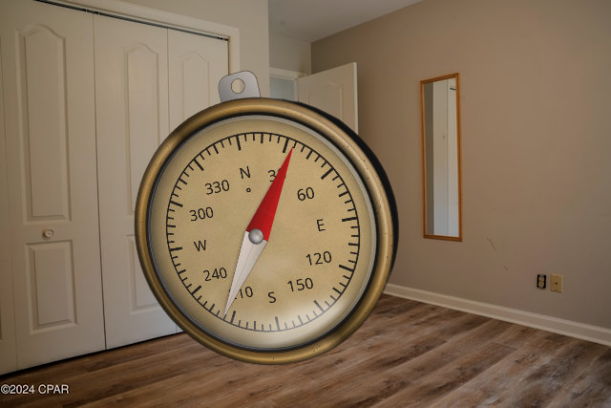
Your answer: **35** °
